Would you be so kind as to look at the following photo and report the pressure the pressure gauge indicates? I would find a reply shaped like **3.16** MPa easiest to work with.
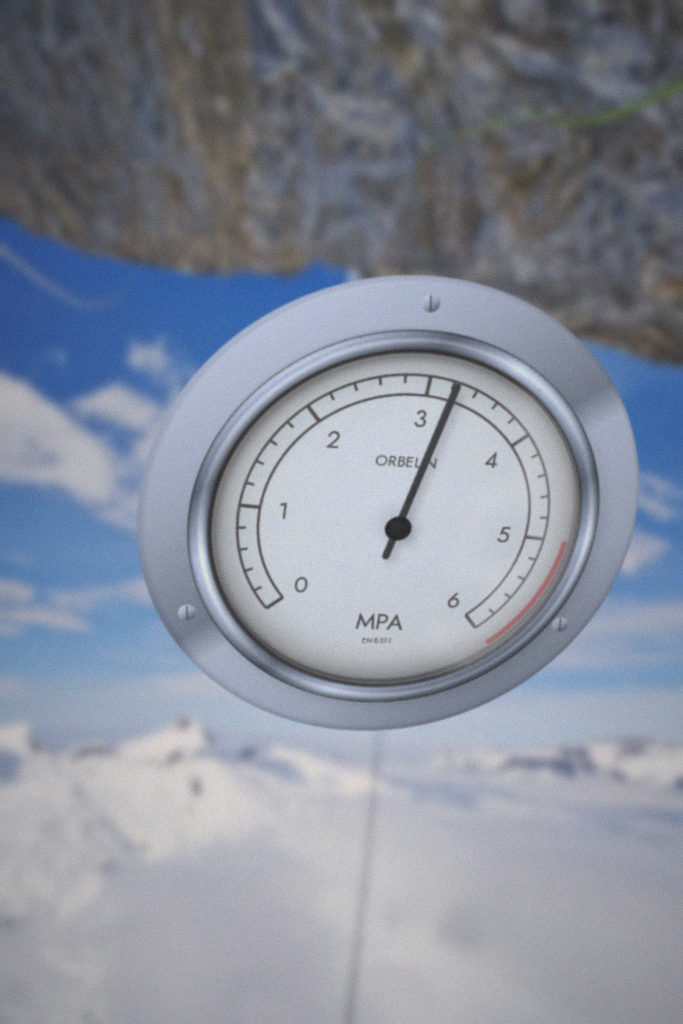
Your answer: **3.2** MPa
